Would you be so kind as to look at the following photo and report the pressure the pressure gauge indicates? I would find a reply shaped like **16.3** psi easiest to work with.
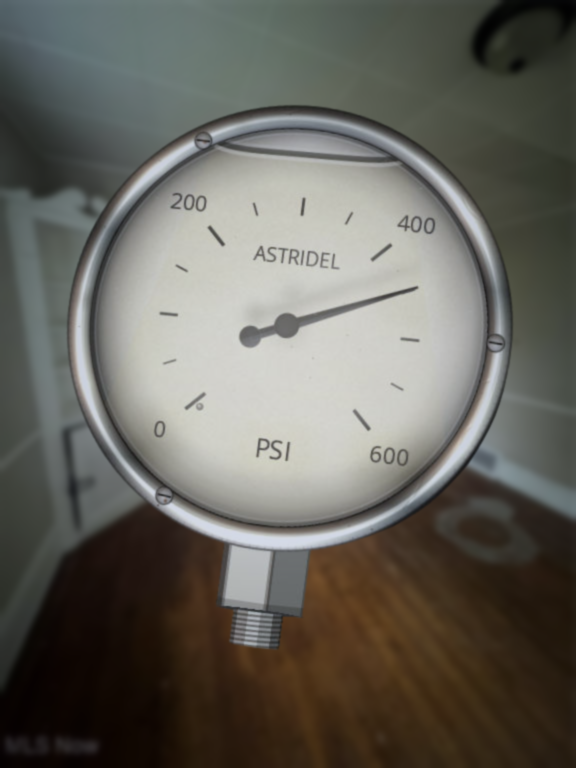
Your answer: **450** psi
